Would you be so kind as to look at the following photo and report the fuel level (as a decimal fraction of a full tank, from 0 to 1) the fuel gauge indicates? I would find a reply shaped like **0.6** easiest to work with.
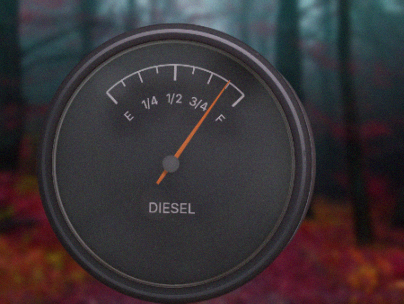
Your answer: **0.875**
